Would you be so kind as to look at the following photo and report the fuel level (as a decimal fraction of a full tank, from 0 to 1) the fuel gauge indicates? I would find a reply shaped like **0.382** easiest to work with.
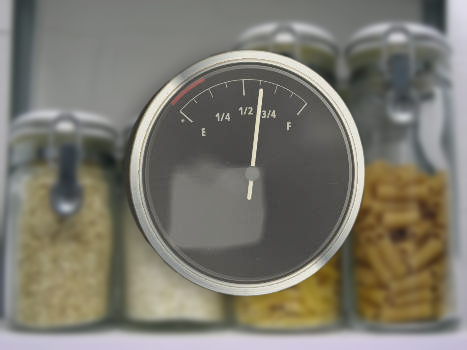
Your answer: **0.625**
